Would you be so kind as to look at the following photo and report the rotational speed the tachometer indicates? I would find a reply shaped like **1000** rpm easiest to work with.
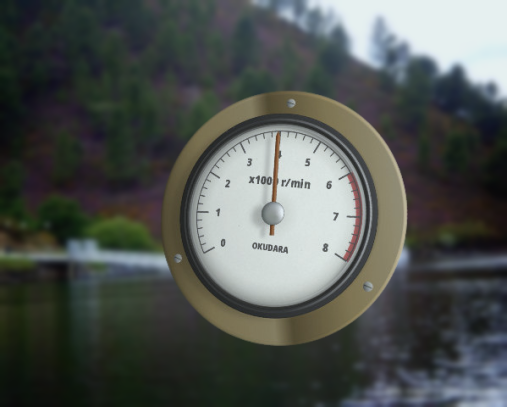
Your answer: **4000** rpm
